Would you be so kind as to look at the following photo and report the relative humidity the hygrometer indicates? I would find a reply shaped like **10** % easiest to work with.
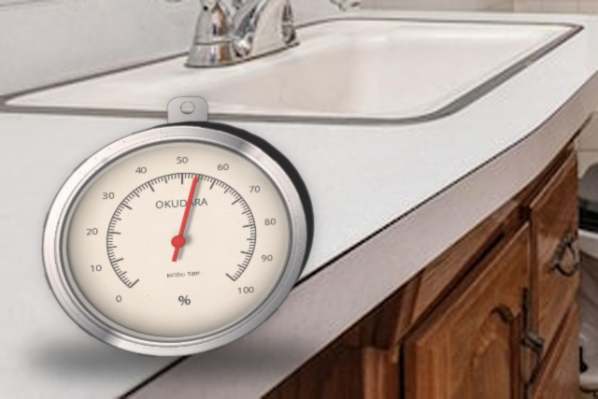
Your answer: **55** %
